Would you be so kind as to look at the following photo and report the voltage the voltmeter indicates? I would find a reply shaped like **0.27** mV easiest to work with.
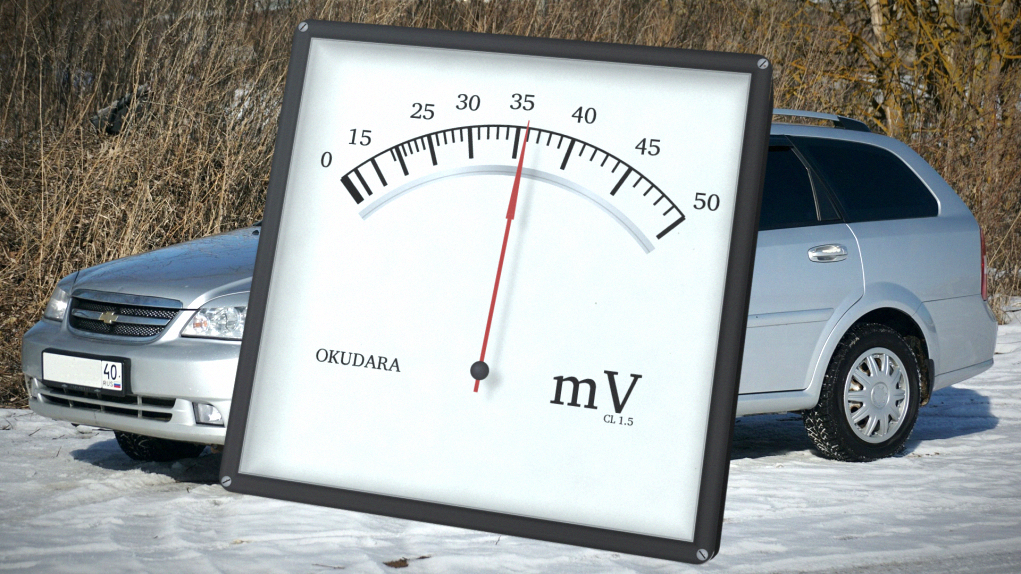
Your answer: **36** mV
